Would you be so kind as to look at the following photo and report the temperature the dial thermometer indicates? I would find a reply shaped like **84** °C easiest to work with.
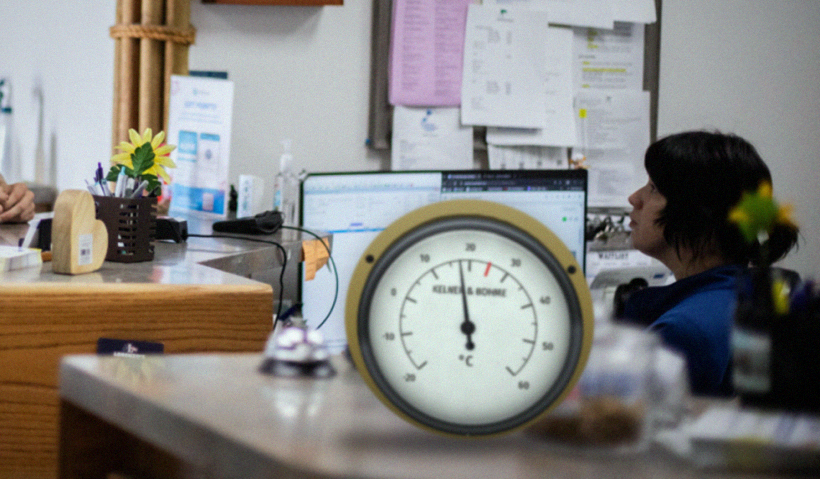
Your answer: **17.5** °C
